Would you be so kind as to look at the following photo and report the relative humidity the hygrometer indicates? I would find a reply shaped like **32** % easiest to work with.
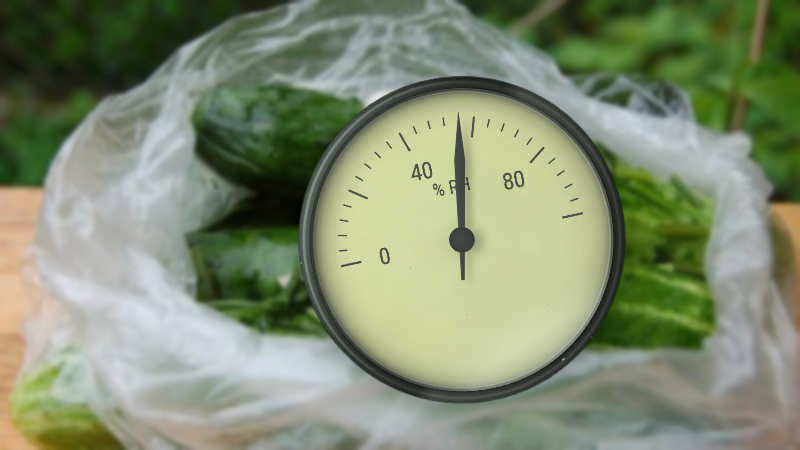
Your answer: **56** %
